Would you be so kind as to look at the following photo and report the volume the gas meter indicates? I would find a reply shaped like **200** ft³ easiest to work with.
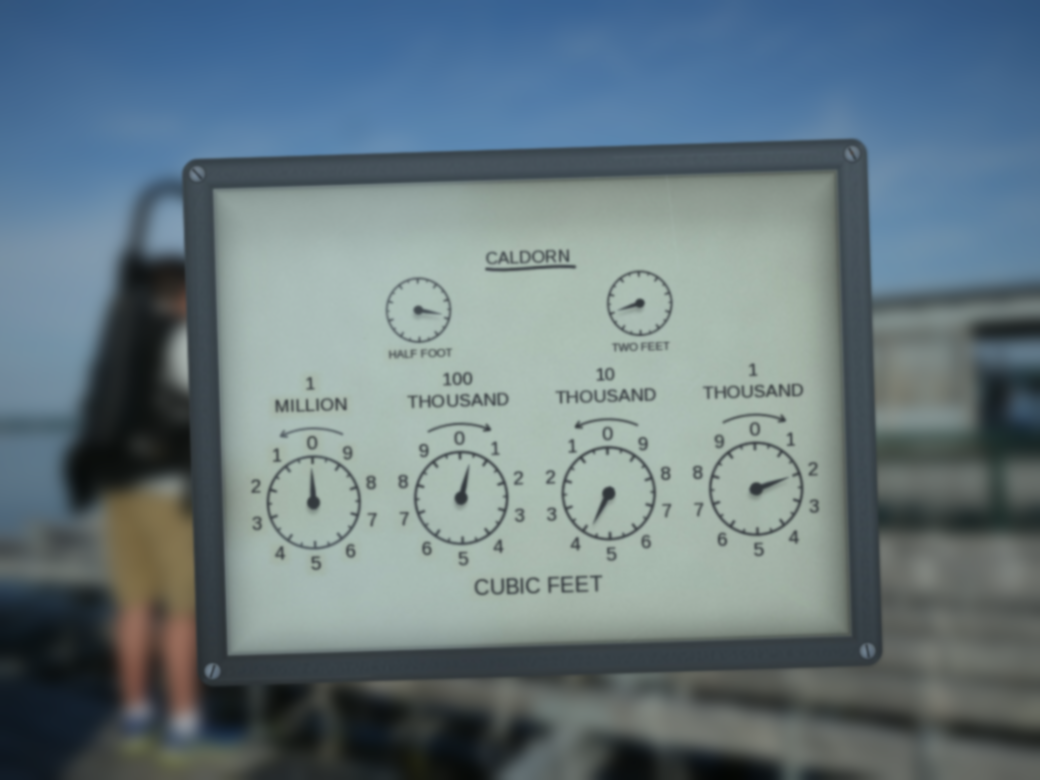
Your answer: **4200** ft³
